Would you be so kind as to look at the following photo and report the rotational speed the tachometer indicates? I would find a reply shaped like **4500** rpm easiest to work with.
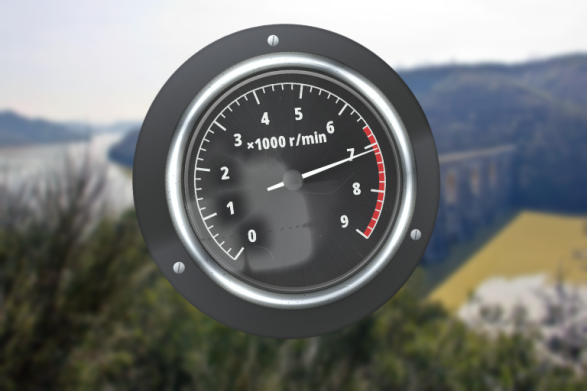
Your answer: **7100** rpm
